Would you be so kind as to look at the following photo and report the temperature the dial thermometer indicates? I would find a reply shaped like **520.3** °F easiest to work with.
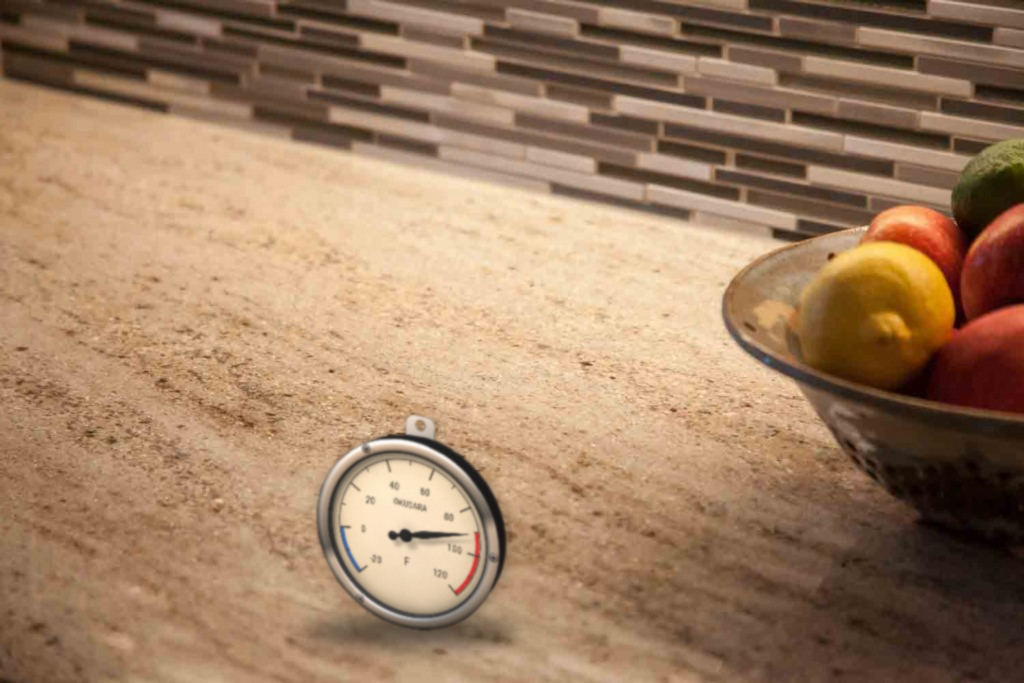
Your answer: **90** °F
